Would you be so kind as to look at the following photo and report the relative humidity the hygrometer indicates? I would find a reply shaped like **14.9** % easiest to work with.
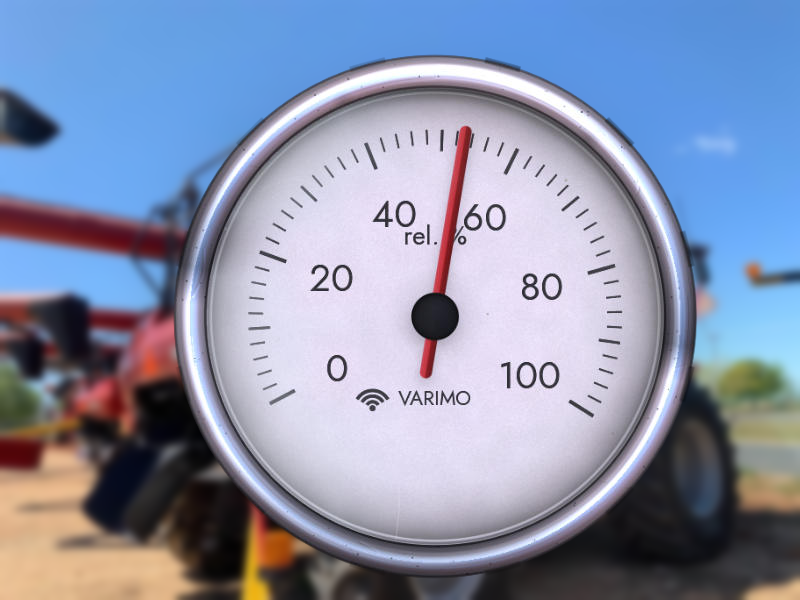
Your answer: **53** %
